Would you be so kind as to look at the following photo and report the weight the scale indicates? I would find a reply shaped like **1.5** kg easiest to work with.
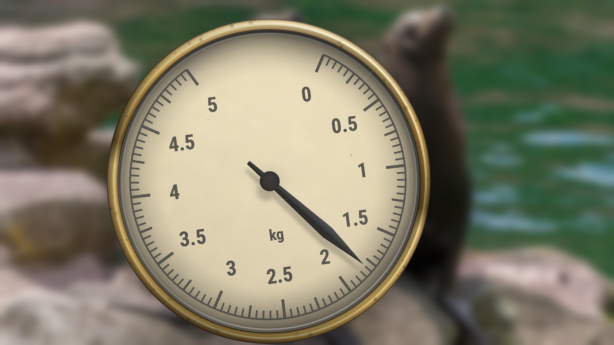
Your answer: **1.8** kg
